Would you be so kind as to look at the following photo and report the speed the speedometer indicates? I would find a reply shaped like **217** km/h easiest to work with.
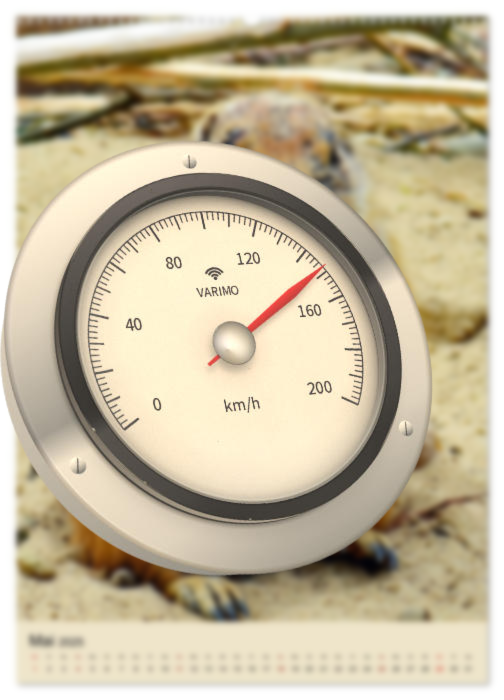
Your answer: **148** km/h
